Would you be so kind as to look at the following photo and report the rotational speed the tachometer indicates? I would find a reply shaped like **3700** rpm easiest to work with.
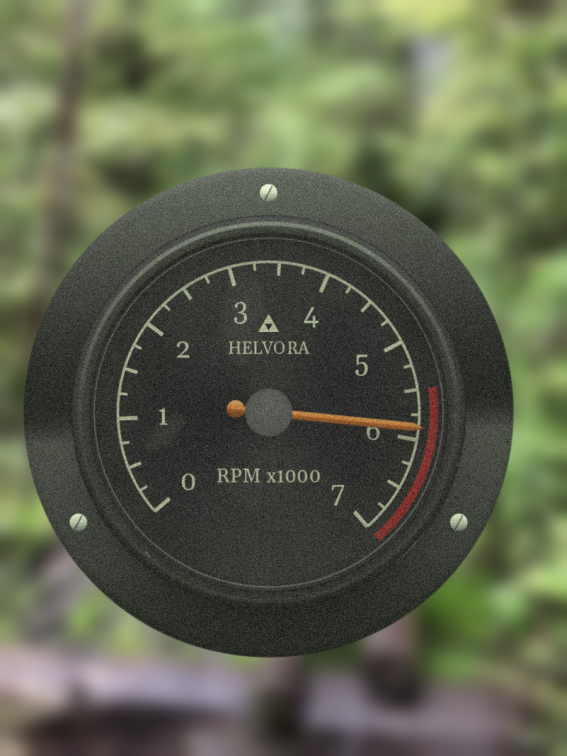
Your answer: **5875** rpm
